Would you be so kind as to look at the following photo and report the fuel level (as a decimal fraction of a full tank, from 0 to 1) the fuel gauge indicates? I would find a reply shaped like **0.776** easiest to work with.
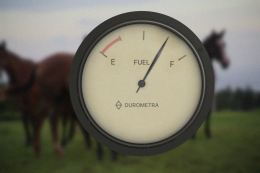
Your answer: **0.75**
